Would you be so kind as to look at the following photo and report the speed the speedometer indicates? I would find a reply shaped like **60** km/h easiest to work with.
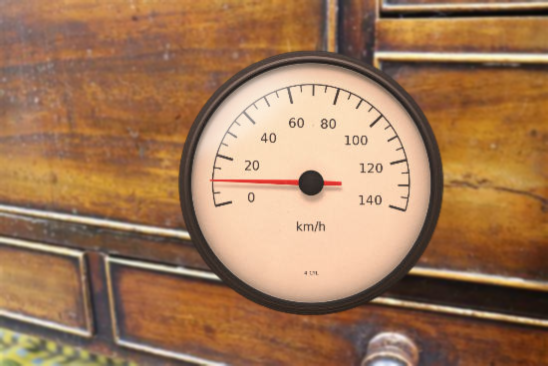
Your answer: **10** km/h
